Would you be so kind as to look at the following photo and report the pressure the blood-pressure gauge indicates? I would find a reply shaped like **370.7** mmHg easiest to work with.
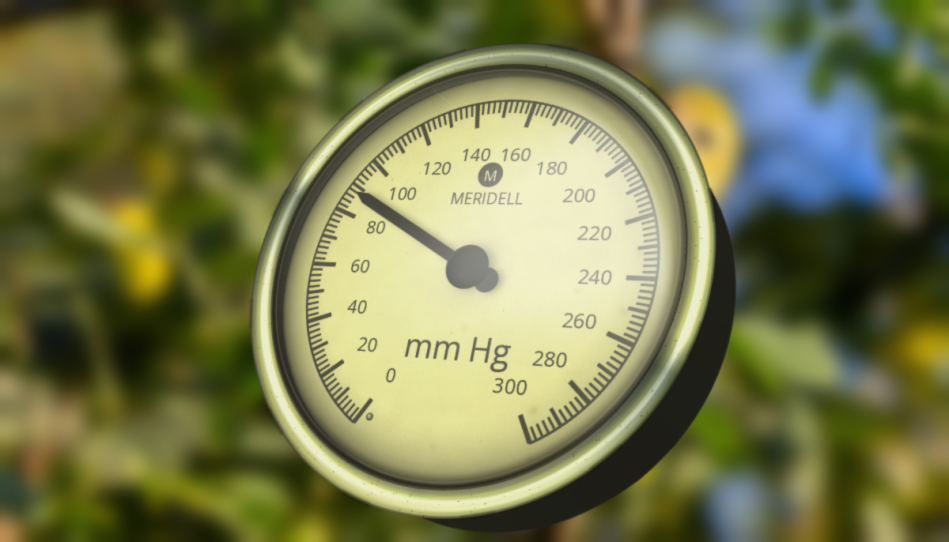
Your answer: **88** mmHg
